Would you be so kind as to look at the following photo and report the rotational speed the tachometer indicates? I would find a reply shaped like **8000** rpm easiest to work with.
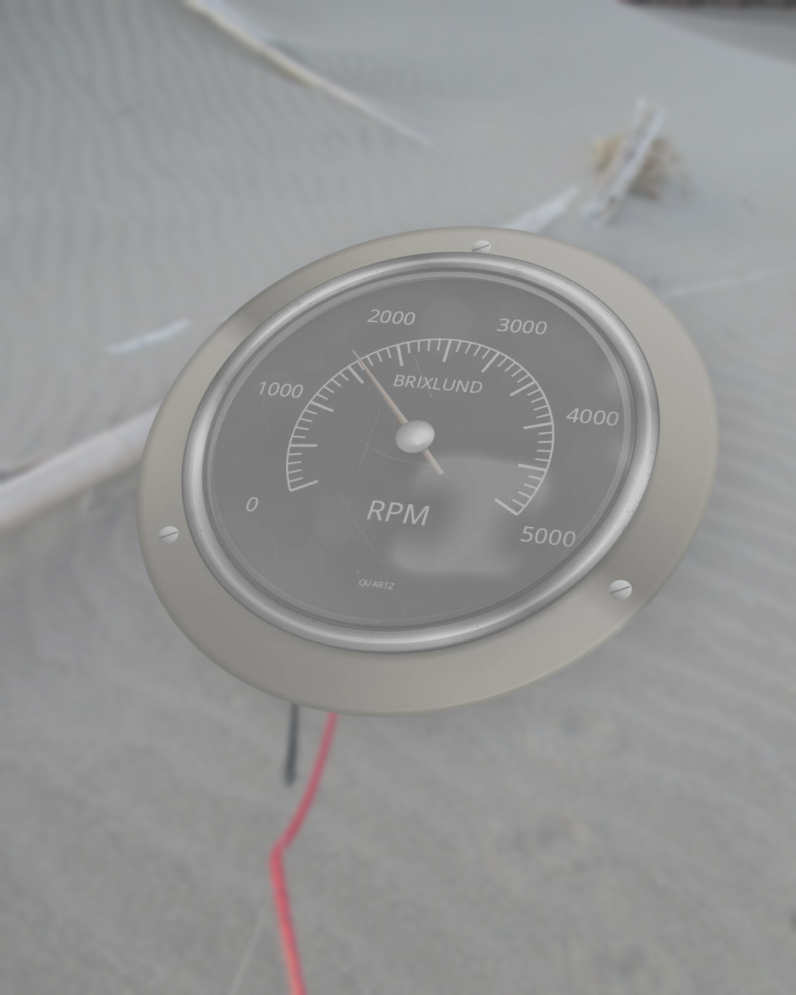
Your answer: **1600** rpm
